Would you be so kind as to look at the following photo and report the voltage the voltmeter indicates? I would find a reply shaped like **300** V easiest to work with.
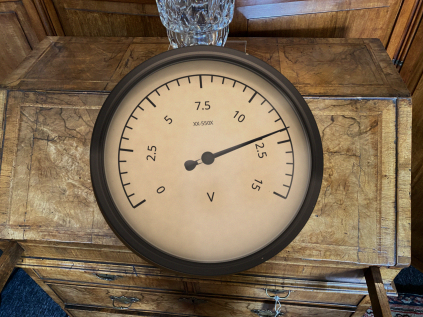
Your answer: **12** V
